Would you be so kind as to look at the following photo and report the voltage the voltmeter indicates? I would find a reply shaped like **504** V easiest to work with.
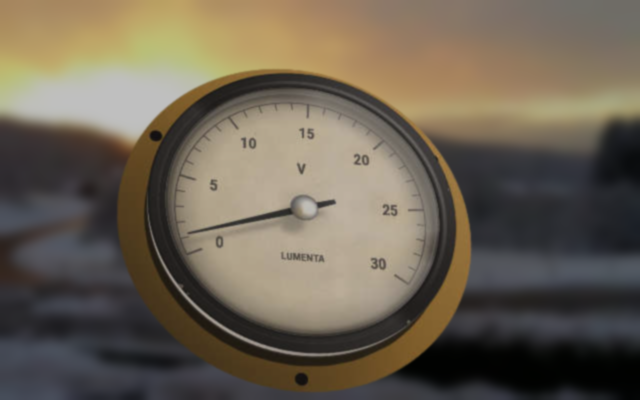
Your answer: **1** V
